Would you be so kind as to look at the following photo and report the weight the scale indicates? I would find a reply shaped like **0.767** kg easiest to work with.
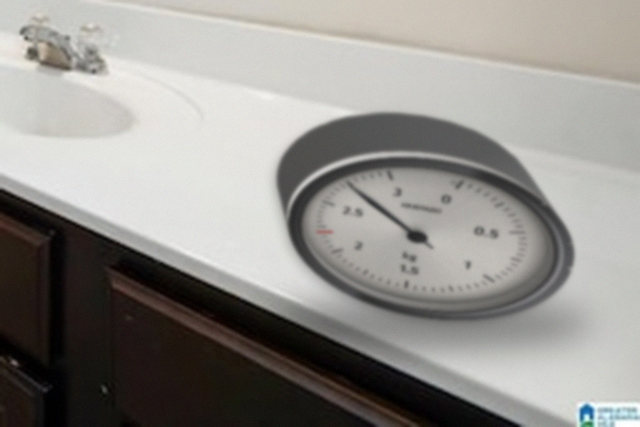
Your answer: **2.75** kg
